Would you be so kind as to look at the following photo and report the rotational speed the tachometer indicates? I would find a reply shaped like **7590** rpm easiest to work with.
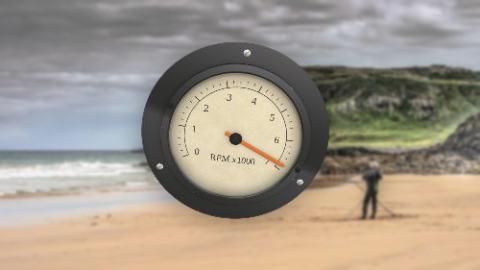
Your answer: **6800** rpm
